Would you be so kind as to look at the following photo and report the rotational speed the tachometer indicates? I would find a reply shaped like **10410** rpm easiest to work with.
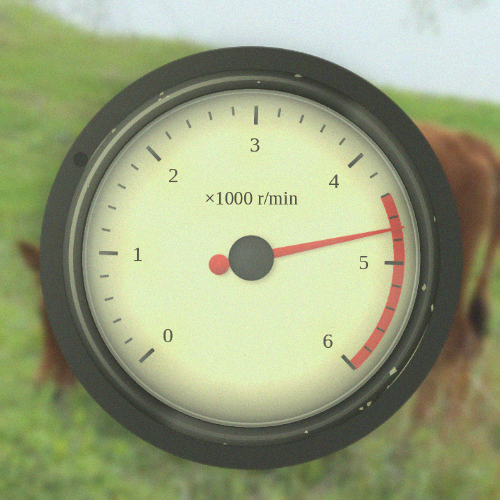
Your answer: **4700** rpm
